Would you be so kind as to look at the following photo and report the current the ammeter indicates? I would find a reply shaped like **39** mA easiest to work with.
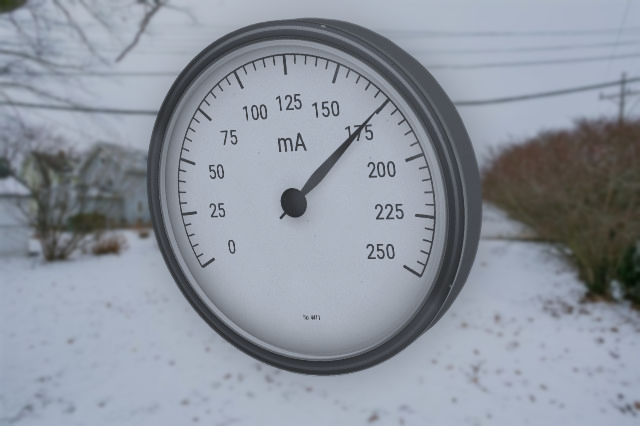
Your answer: **175** mA
